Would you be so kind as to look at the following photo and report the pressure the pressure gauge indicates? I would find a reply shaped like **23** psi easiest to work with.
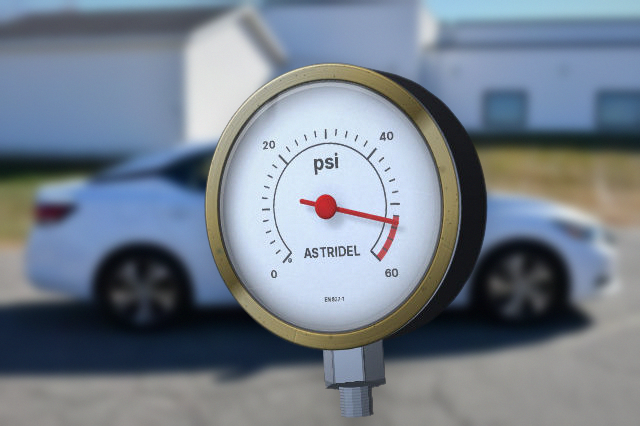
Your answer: **53** psi
